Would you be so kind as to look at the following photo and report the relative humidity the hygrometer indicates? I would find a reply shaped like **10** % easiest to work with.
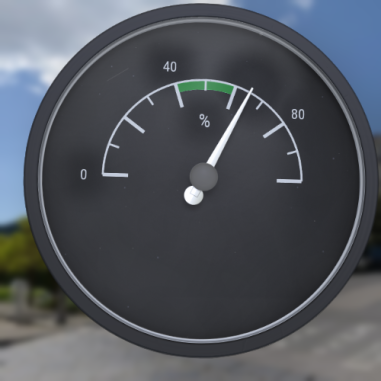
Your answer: **65** %
